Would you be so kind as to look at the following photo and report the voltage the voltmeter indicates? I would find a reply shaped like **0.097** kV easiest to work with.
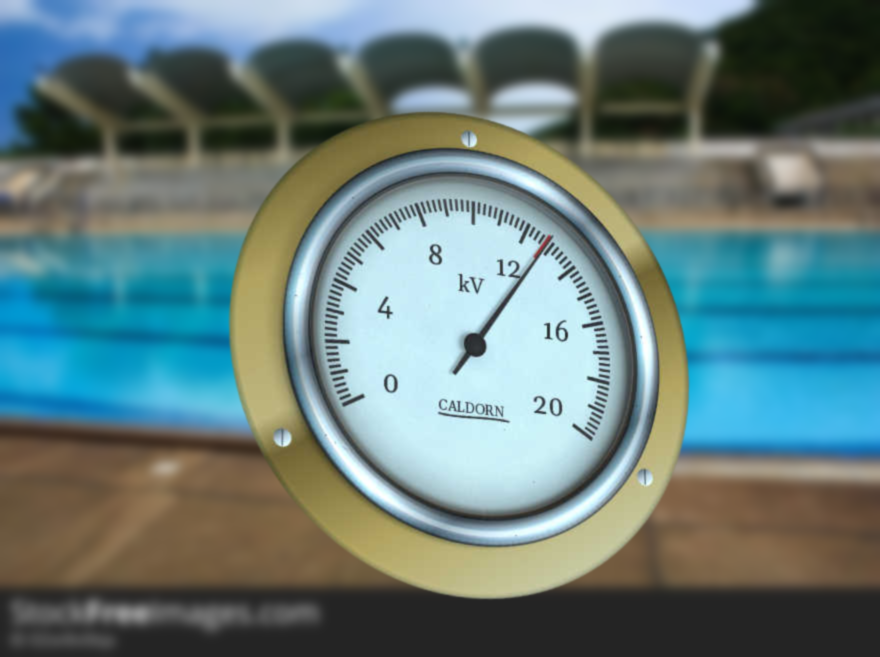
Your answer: **12.8** kV
